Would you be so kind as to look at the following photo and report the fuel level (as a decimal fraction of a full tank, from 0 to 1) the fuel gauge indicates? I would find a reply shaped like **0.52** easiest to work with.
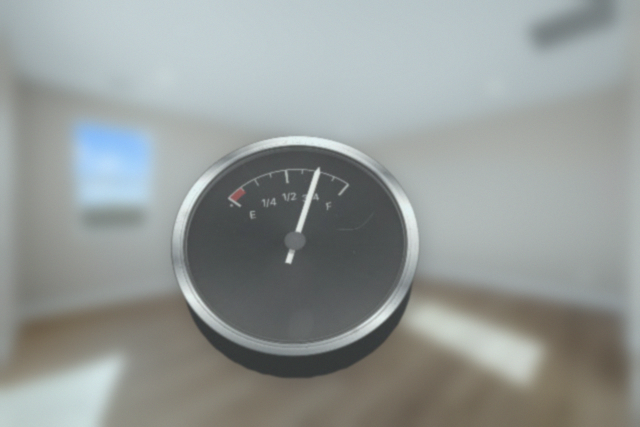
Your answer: **0.75**
